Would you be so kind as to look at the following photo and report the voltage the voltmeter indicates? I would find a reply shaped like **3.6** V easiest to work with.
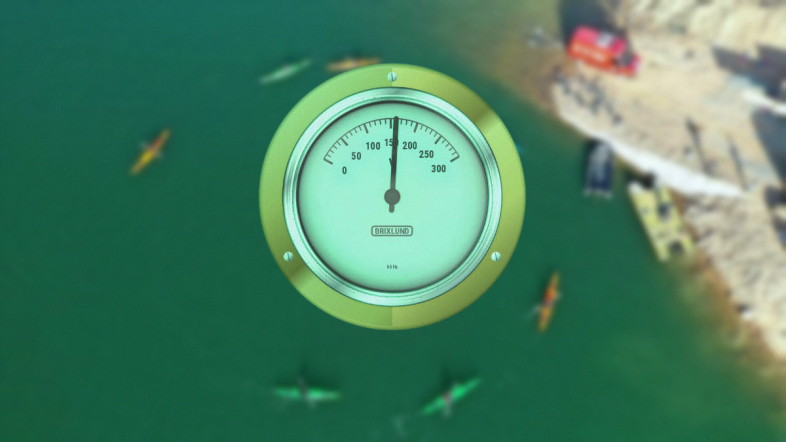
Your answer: **160** V
